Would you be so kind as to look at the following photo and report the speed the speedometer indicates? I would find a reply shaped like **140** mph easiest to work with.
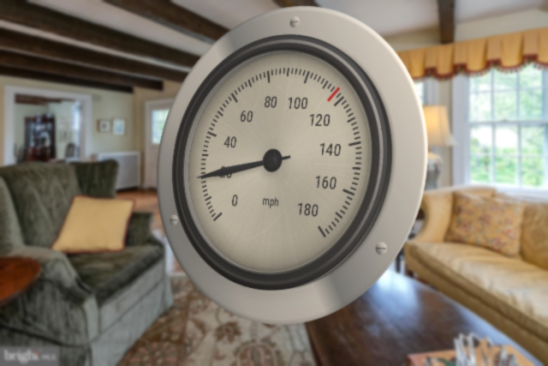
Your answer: **20** mph
